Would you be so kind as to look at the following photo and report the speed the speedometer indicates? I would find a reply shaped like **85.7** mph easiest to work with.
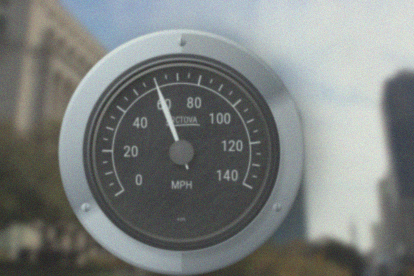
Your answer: **60** mph
